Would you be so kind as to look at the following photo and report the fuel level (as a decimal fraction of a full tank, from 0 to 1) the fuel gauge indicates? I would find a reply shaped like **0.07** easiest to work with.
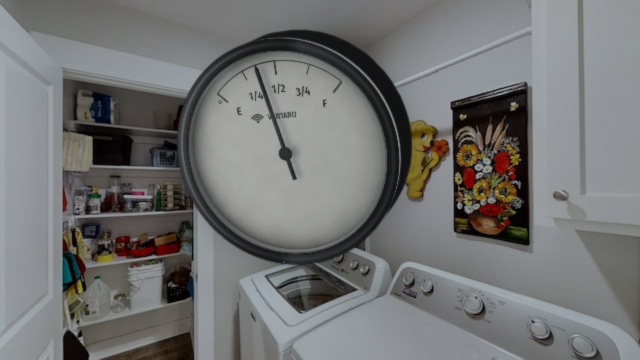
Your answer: **0.375**
